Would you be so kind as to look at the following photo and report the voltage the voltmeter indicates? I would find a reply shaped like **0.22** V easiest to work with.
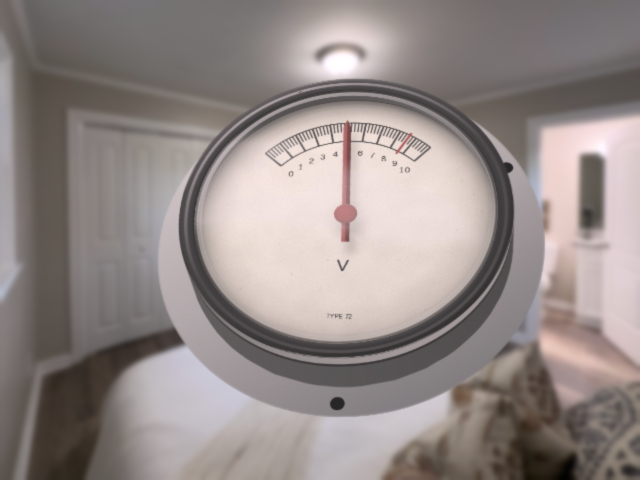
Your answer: **5** V
